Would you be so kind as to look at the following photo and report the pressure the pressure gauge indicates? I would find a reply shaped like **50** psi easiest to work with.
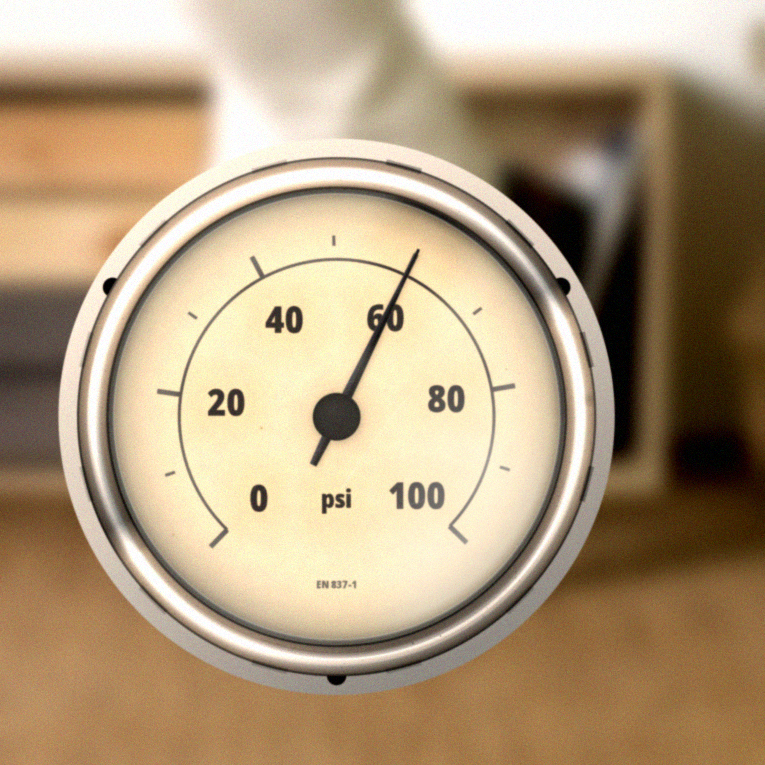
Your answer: **60** psi
